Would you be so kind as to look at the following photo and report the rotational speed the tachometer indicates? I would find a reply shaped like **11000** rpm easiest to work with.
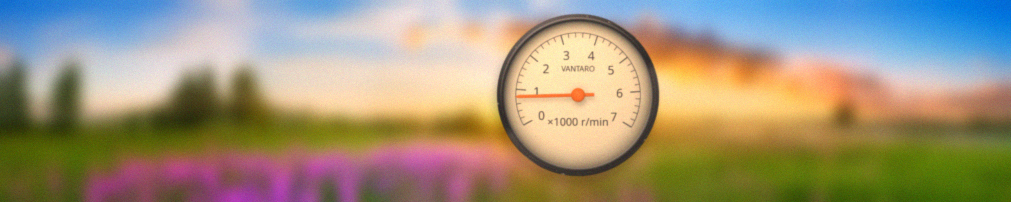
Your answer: **800** rpm
